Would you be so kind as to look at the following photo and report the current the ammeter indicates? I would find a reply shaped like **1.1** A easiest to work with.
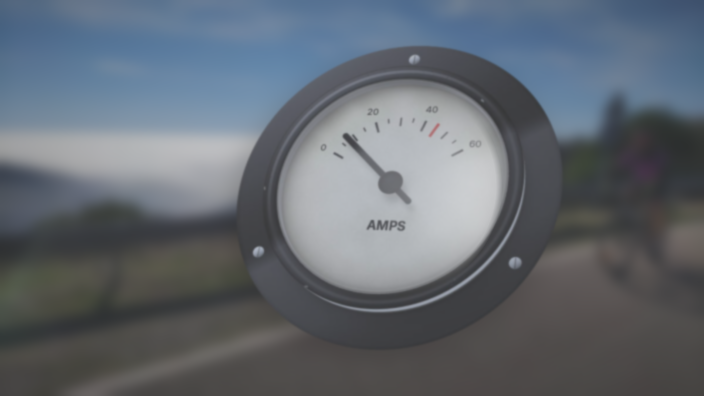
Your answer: **7.5** A
